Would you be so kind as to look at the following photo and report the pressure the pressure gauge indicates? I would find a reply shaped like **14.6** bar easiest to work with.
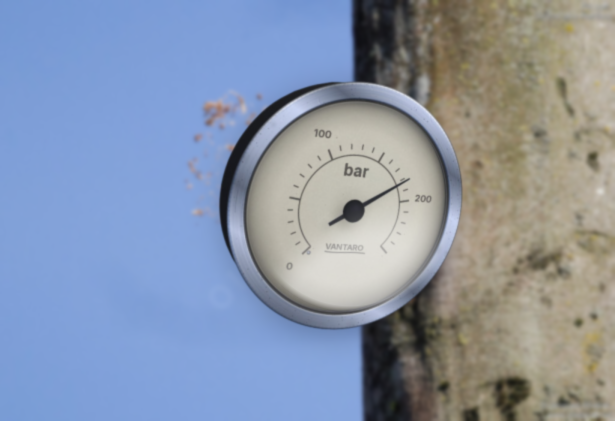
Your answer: **180** bar
